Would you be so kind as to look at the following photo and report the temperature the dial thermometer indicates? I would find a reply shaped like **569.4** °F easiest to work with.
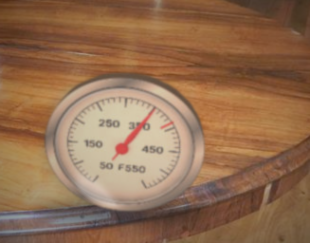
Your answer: **350** °F
